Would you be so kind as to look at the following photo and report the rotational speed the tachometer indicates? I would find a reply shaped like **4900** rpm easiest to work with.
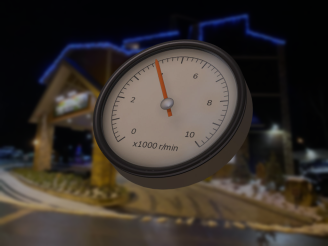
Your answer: **4000** rpm
